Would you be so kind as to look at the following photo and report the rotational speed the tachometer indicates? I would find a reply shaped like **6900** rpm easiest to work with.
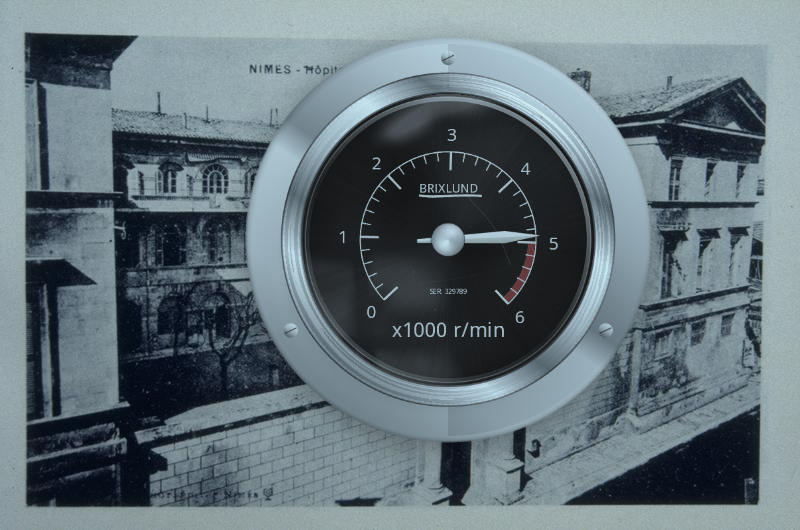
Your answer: **4900** rpm
